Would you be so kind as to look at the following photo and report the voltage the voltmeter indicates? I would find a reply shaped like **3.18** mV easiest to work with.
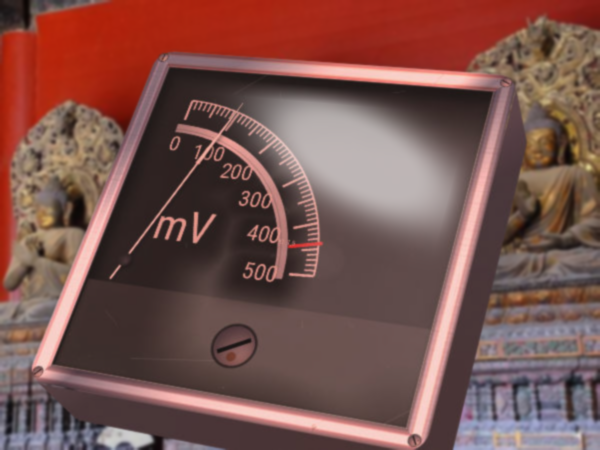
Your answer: **100** mV
